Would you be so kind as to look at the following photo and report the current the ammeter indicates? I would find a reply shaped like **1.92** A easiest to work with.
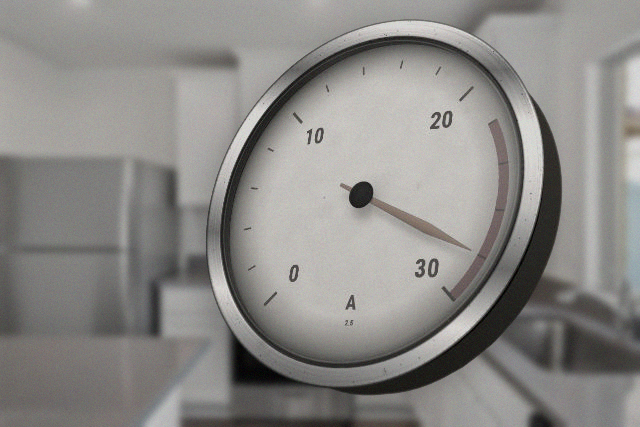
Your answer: **28** A
